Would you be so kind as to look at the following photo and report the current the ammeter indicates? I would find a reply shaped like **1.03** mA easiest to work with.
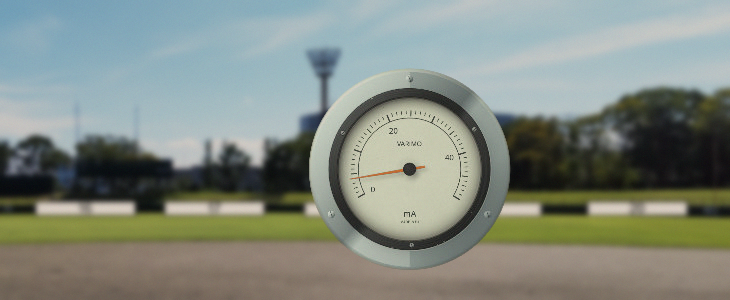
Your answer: **4** mA
